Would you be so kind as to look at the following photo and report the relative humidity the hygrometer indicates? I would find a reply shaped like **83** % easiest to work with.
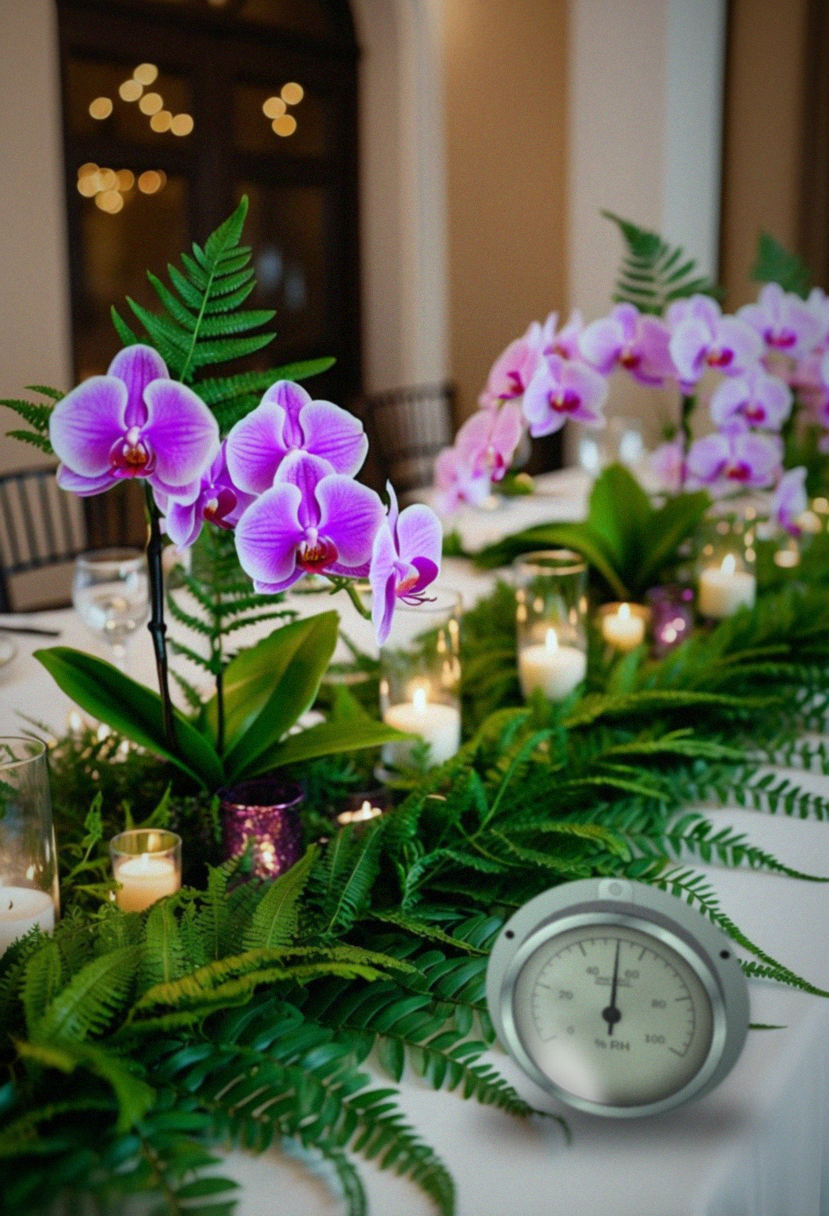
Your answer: **52** %
